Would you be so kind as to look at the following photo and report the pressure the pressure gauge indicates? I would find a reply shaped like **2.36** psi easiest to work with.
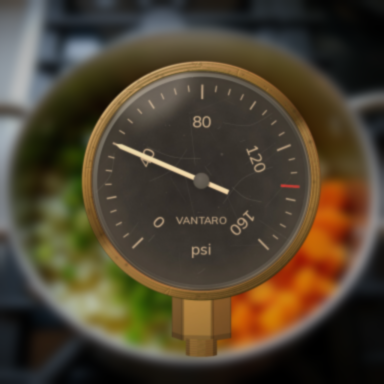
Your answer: **40** psi
